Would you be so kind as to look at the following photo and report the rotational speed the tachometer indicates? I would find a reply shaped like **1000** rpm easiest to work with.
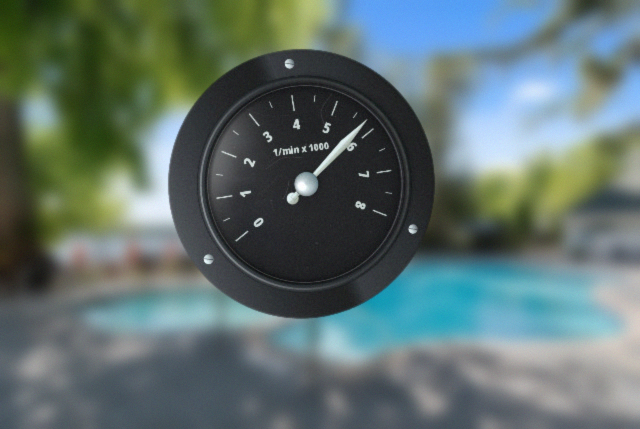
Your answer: **5750** rpm
